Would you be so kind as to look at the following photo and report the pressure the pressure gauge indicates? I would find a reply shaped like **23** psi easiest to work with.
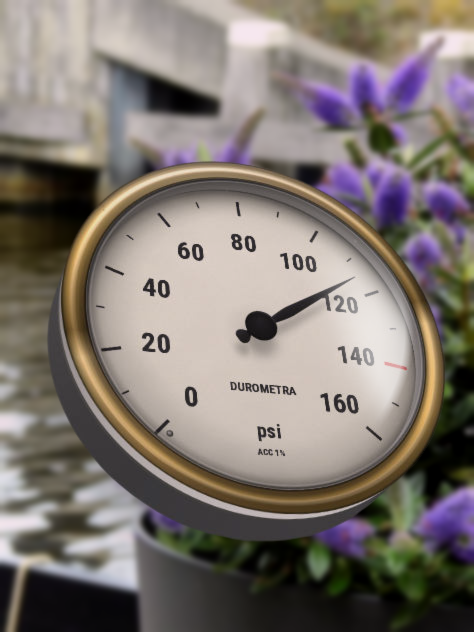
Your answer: **115** psi
